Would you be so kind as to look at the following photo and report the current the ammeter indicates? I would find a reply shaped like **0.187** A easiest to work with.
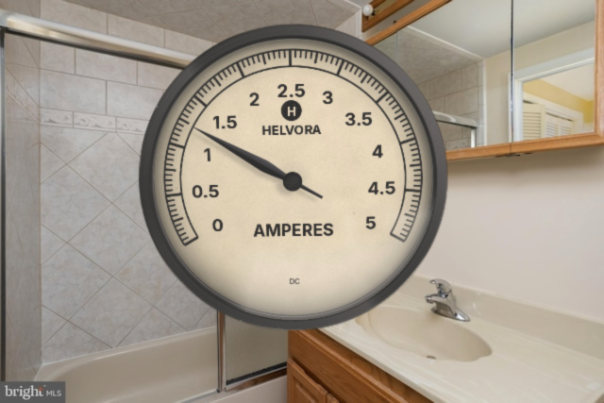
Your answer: **1.25** A
